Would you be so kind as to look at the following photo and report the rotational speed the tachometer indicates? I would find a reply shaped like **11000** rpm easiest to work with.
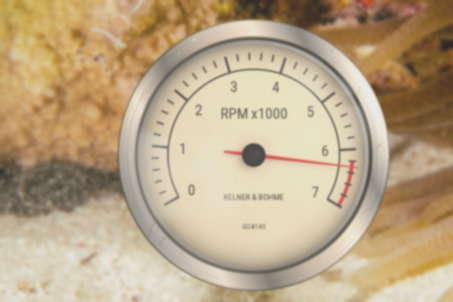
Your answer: **6300** rpm
